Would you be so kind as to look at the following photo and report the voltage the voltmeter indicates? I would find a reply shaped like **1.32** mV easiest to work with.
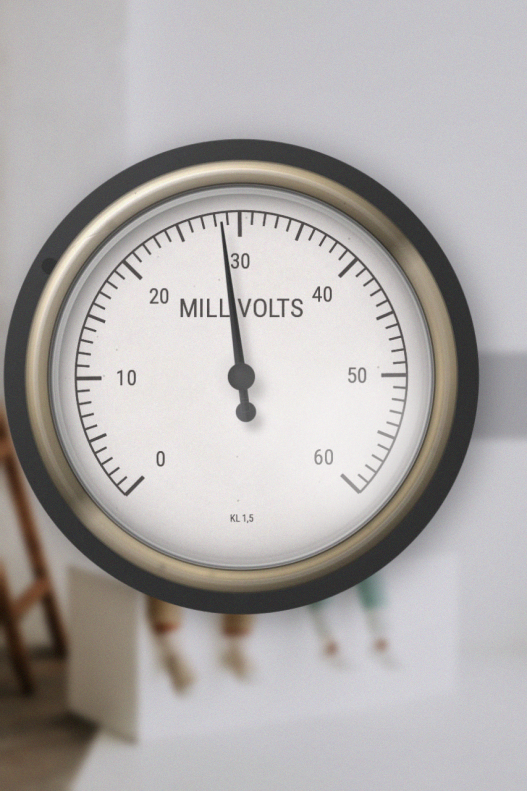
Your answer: **28.5** mV
